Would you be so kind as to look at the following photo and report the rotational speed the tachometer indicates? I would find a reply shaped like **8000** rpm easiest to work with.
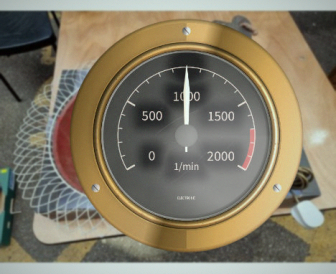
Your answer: **1000** rpm
